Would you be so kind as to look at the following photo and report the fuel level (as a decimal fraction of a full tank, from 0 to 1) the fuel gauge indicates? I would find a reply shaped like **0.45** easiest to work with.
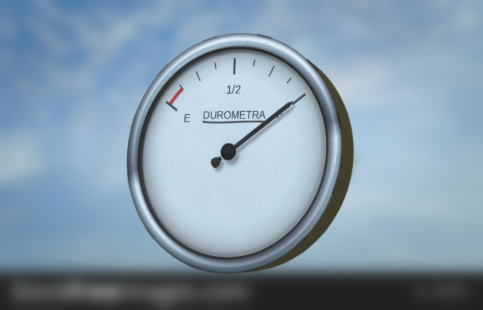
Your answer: **1**
